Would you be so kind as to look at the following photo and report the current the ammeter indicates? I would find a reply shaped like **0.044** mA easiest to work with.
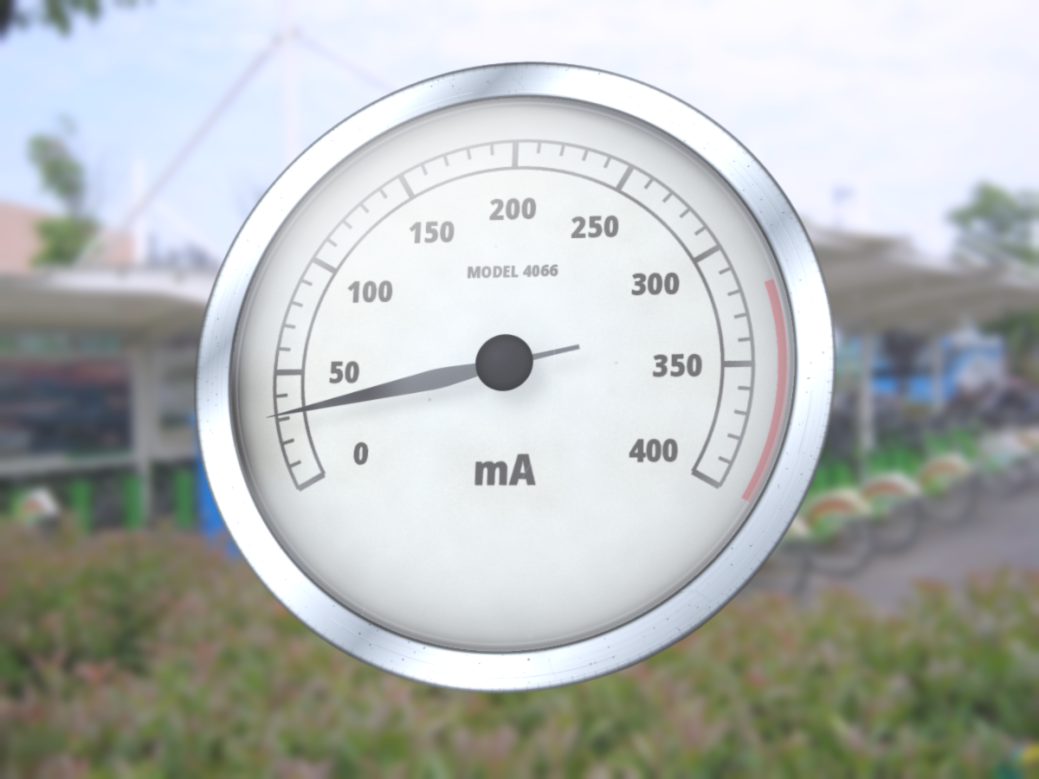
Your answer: **30** mA
